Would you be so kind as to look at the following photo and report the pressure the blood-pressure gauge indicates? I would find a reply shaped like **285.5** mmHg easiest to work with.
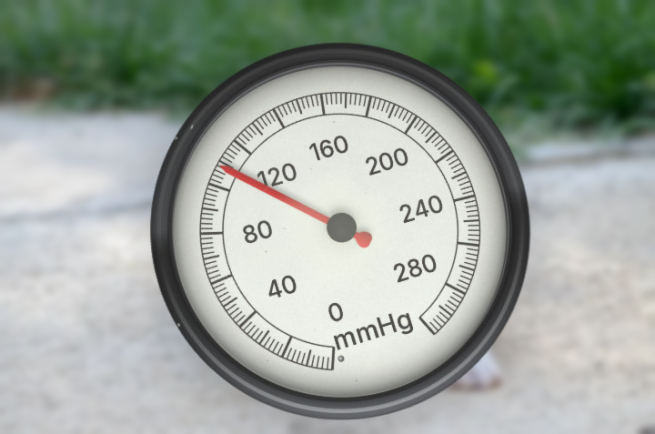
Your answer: **108** mmHg
